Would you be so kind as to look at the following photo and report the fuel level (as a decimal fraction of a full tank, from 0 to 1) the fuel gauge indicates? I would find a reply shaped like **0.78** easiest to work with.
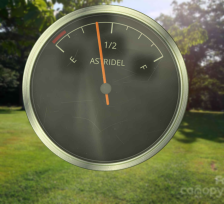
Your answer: **0.375**
